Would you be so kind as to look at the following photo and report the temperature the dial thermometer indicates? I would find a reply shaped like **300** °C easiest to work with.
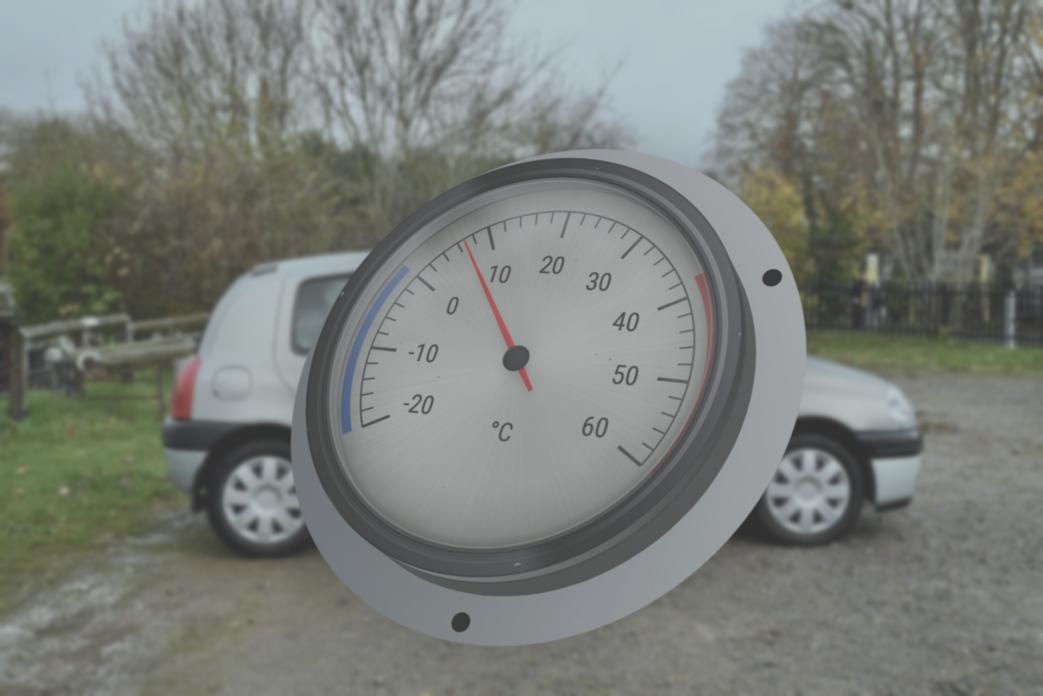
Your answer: **7** °C
